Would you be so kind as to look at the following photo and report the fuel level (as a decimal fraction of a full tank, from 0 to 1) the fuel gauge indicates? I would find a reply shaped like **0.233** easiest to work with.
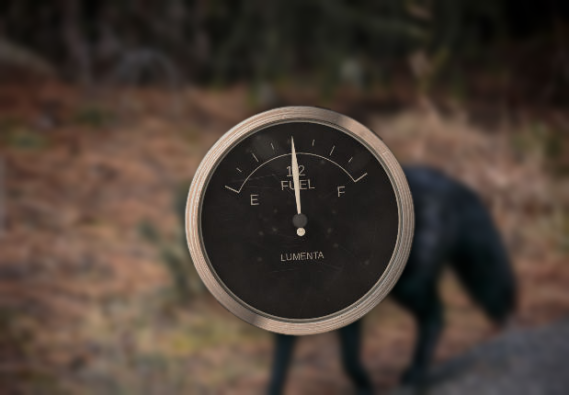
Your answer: **0.5**
